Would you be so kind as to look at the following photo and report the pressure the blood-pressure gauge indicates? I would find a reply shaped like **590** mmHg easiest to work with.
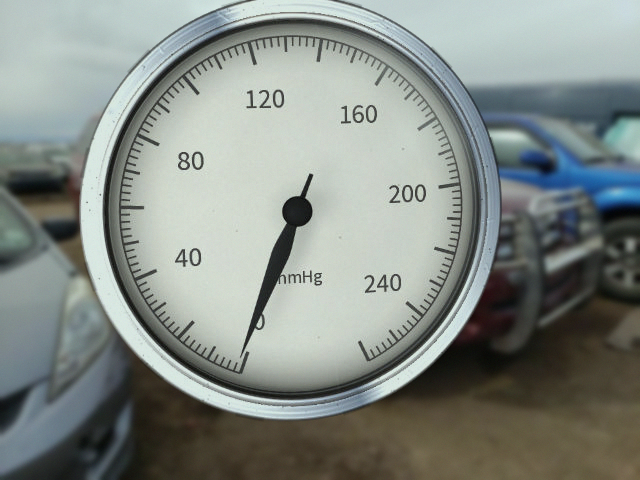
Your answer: **2** mmHg
